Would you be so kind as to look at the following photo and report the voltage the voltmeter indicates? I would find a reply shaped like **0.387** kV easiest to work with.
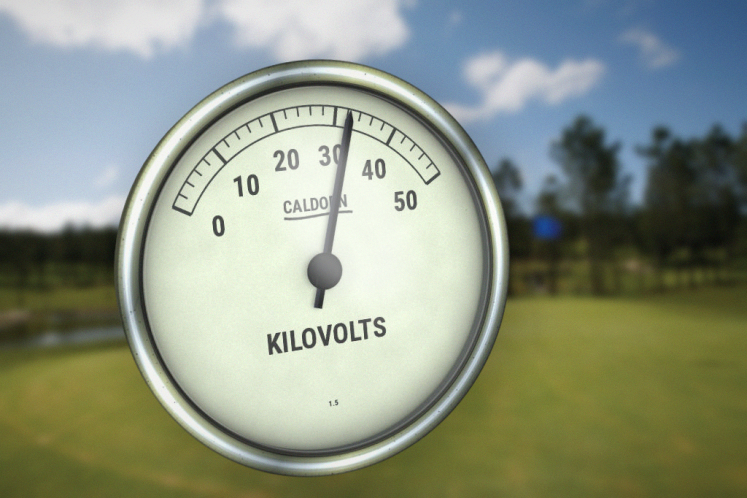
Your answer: **32** kV
